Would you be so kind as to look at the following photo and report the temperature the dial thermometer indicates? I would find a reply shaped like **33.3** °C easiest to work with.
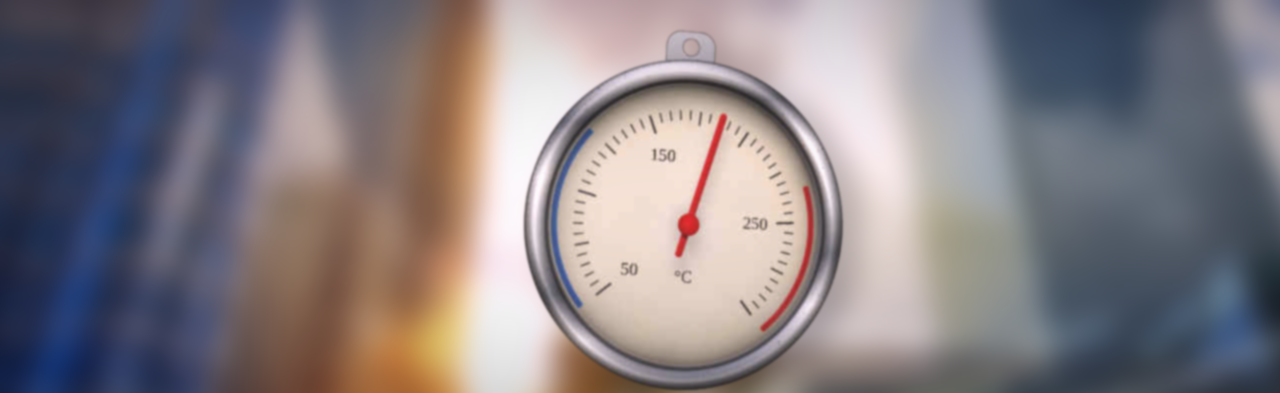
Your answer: **185** °C
